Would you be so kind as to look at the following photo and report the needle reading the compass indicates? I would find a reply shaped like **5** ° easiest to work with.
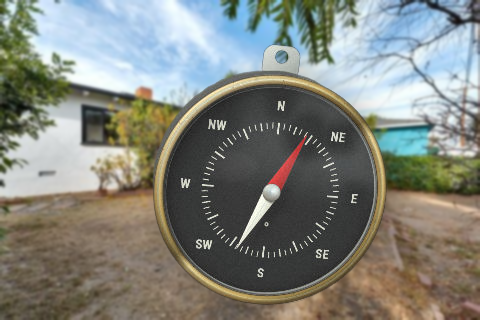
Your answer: **25** °
